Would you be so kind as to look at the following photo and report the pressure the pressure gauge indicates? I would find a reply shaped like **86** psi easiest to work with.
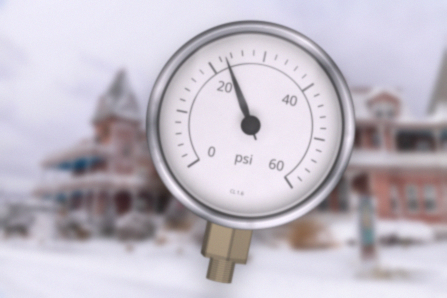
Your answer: **23** psi
